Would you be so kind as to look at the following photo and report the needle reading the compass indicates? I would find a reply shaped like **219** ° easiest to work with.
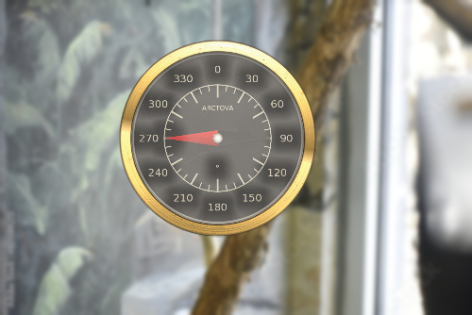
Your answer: **270** °
